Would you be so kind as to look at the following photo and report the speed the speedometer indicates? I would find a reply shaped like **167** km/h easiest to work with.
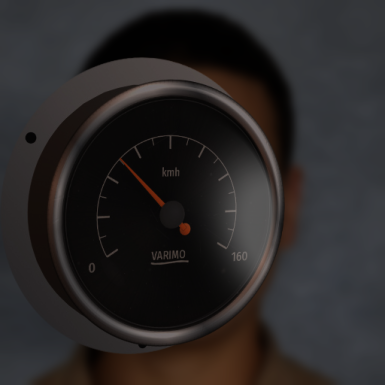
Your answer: **50** km/h
